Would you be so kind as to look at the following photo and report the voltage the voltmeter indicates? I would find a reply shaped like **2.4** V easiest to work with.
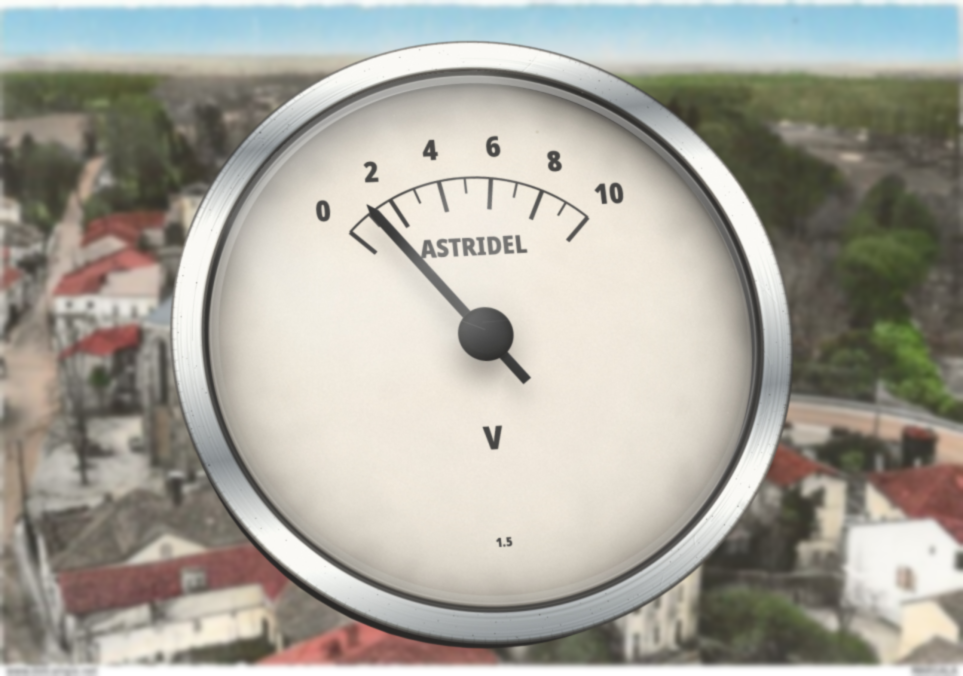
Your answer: **1** V
